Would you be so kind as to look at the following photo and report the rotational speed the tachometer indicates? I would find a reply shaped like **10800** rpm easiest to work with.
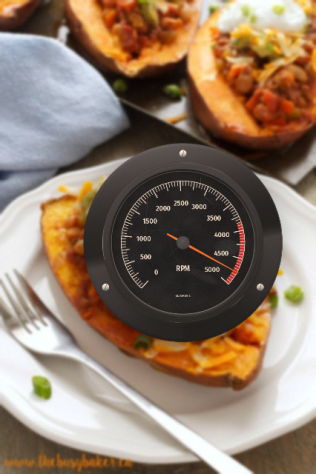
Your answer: **4750** rpm
